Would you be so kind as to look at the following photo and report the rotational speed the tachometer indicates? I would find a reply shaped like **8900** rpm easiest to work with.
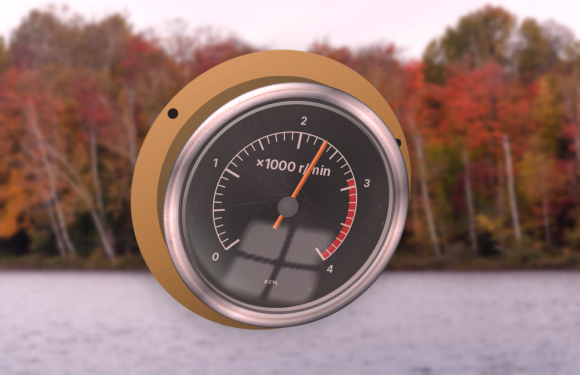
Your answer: **2300** rpm
